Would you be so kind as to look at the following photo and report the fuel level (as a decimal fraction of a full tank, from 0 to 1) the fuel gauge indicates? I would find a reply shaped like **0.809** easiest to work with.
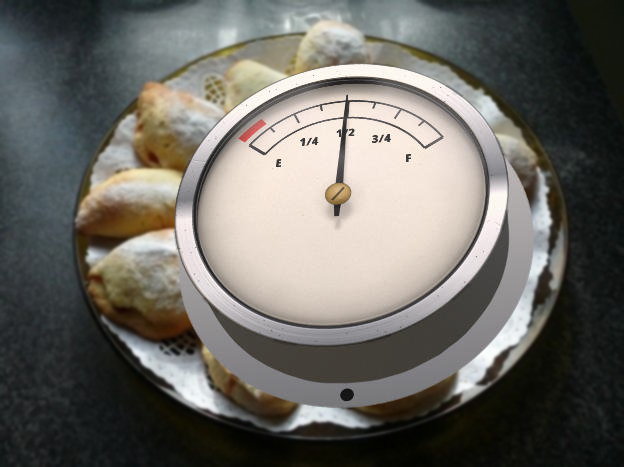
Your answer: **0.5**
